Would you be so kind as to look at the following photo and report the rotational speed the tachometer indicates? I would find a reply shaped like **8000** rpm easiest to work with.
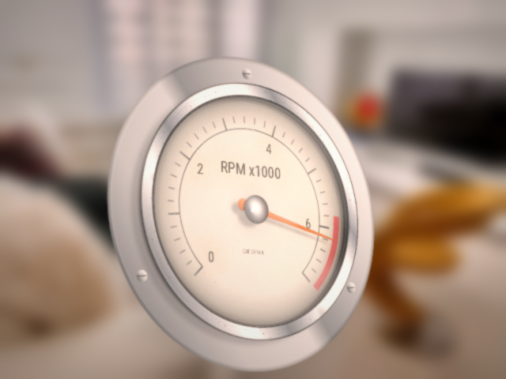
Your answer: **6200** rpm
